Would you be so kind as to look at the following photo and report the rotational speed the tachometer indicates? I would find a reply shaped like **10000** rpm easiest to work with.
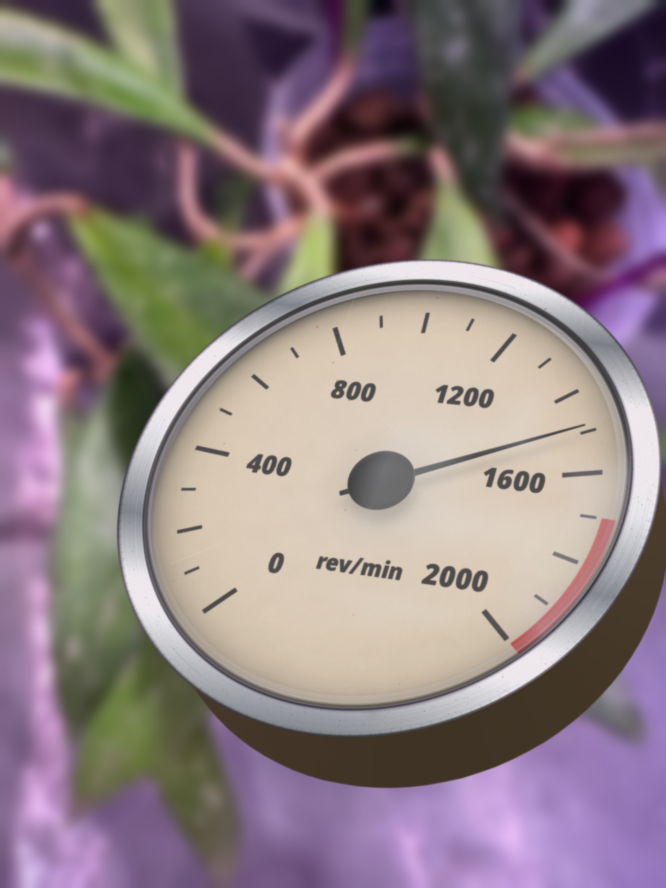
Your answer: **1500** rpm
